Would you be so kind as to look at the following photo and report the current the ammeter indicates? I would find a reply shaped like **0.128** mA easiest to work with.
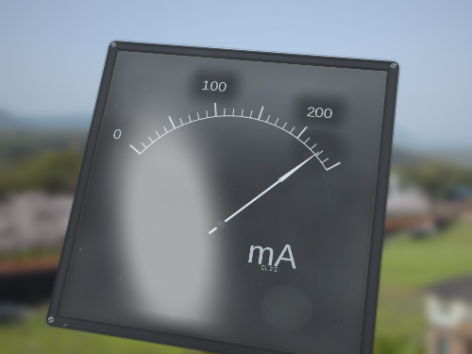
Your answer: **230** mA
